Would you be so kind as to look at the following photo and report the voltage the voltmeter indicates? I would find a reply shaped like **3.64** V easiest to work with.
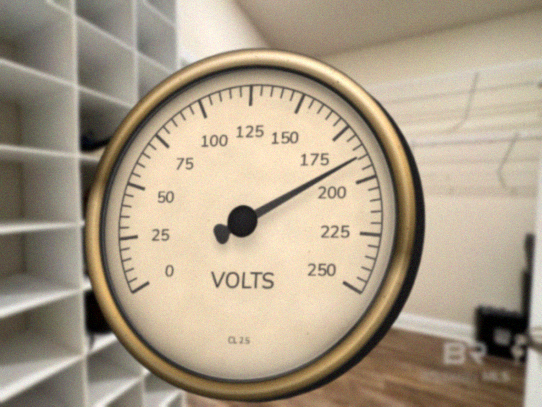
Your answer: **190** V
